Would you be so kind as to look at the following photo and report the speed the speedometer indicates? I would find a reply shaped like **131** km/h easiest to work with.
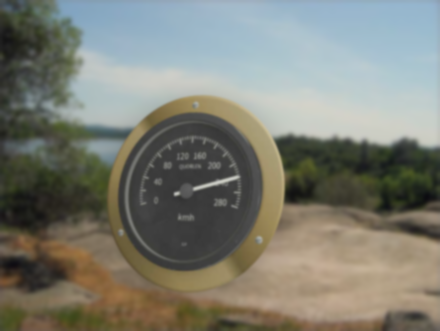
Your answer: **240** km/h
